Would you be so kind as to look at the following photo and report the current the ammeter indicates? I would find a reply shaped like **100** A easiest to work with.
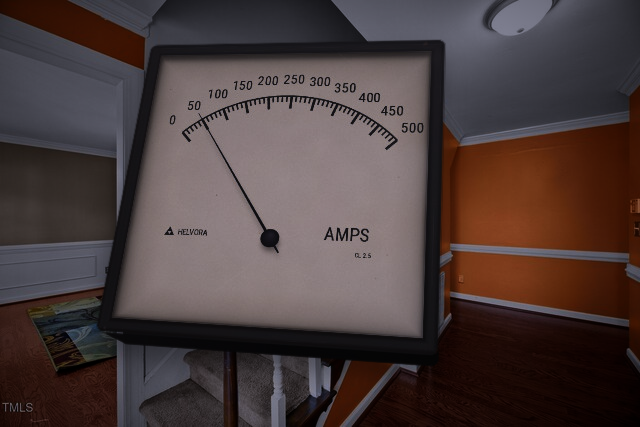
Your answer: **50** A
